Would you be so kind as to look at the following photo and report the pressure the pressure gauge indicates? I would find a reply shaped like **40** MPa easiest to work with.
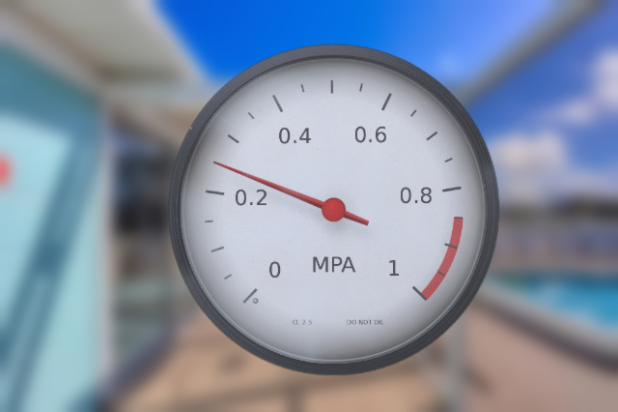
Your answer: **0.25** MPa
